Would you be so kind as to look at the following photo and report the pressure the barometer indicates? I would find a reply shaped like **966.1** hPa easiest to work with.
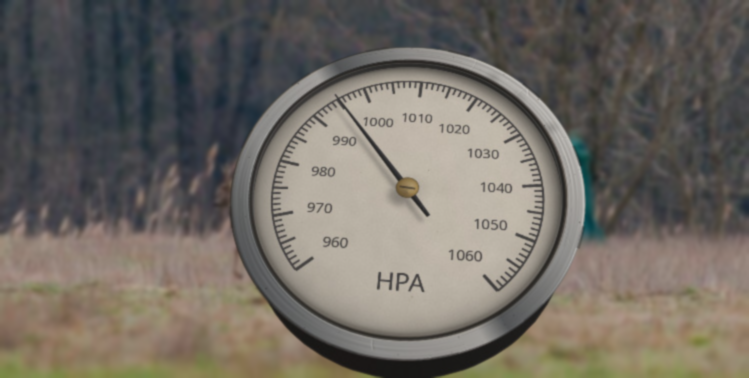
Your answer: **995** hPa
